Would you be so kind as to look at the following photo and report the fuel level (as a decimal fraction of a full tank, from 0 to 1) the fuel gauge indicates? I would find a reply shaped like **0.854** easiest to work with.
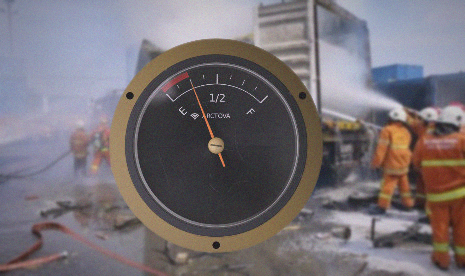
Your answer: **0.25**
